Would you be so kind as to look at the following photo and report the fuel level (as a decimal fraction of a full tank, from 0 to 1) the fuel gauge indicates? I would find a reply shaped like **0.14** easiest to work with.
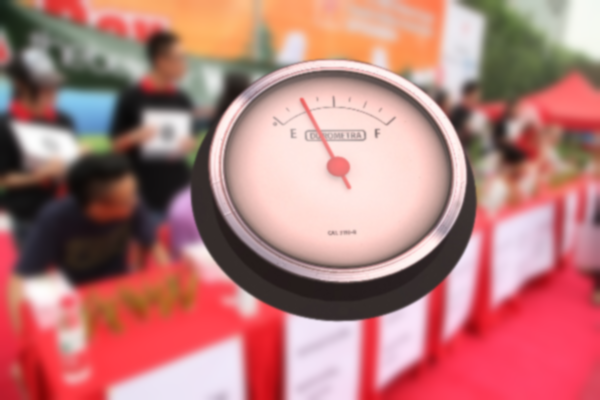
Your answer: **0.25**
